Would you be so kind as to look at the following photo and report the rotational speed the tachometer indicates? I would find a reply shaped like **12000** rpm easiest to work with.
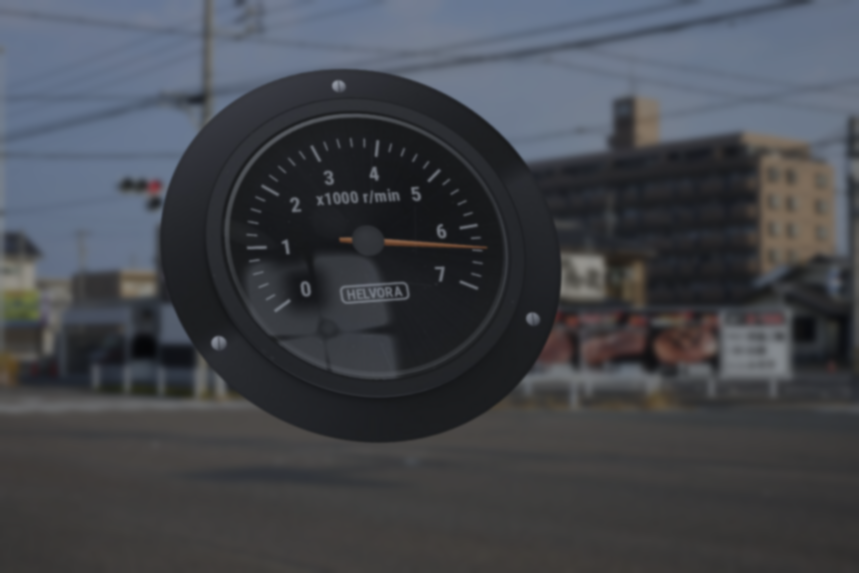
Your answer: **6400** rpm
